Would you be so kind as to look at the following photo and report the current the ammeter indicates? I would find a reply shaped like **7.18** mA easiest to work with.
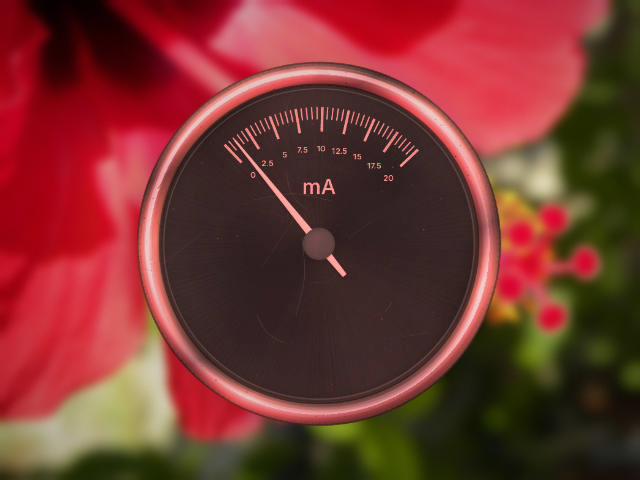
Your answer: **1** mA
